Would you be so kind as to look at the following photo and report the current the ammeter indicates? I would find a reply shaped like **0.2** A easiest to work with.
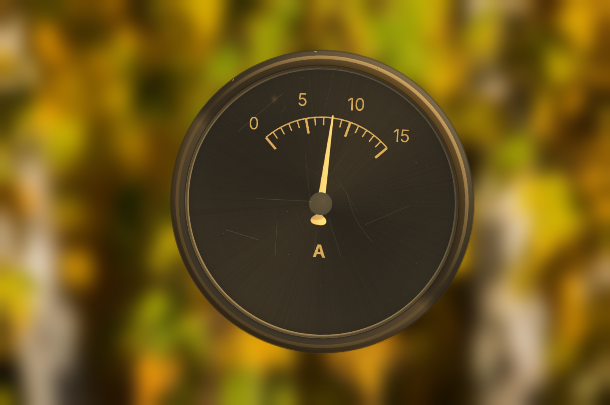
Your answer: **8** A
